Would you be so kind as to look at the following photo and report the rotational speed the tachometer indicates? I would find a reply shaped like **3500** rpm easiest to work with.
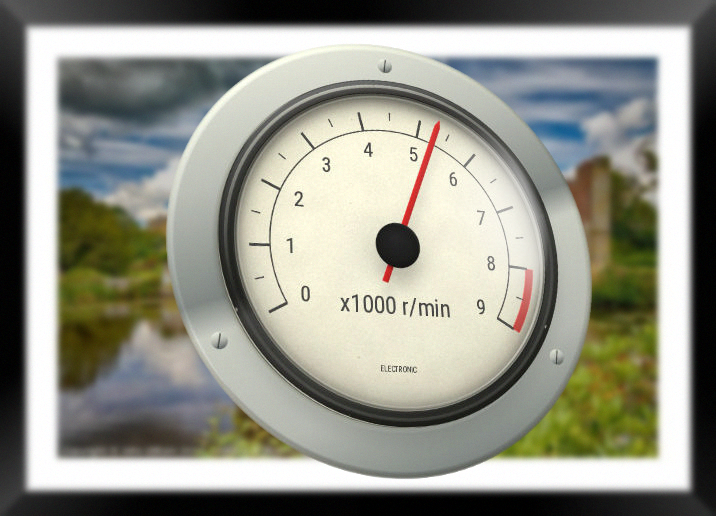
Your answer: **5250** rpm
